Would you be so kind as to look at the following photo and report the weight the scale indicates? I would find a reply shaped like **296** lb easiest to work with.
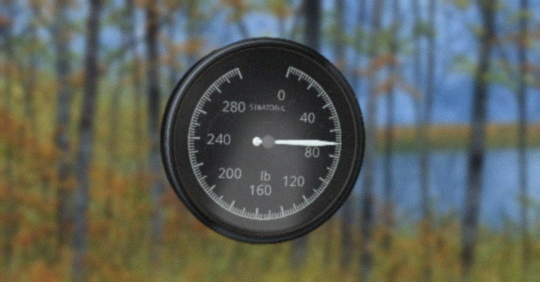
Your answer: **70** lb
